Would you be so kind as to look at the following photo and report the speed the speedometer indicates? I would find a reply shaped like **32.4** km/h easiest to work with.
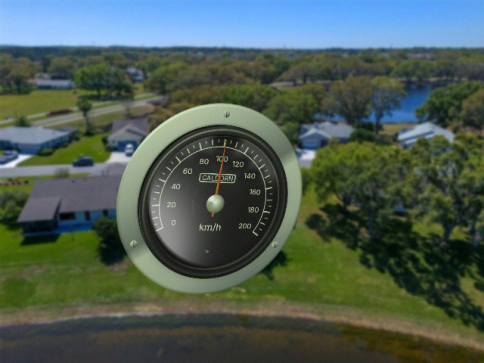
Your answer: **100** km/h
